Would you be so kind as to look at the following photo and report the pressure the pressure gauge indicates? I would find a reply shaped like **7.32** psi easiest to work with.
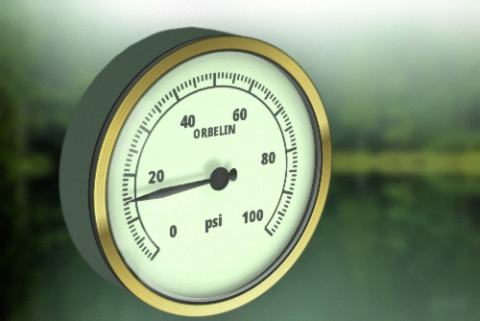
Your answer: **15** psi
